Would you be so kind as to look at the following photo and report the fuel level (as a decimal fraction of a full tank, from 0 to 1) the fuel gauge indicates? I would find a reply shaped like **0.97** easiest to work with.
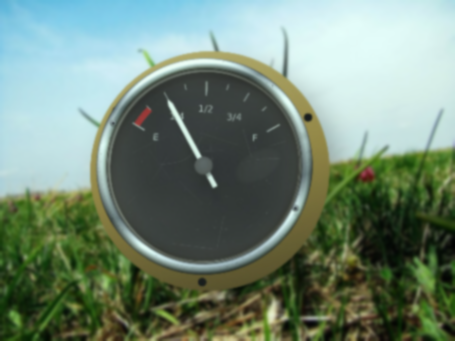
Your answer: **0.25**
